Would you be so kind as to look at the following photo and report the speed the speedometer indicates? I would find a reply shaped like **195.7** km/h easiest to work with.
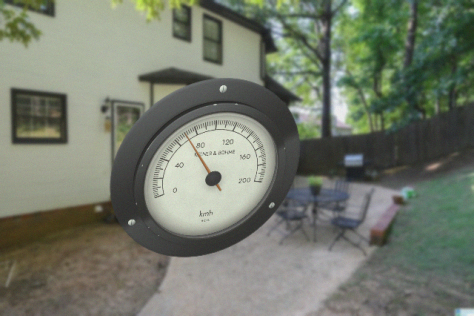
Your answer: **70** km/h
